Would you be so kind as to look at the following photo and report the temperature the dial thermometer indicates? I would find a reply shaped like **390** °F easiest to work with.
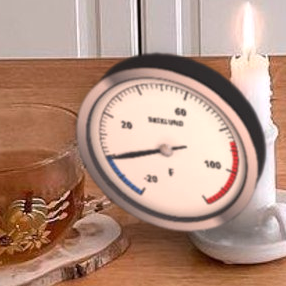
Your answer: **0** °F
